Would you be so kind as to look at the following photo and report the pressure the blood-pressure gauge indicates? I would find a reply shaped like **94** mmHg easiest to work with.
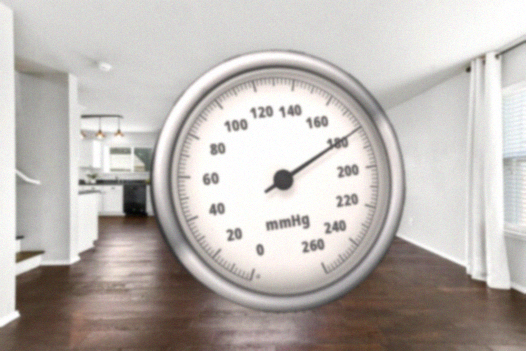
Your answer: **180** mmHg
